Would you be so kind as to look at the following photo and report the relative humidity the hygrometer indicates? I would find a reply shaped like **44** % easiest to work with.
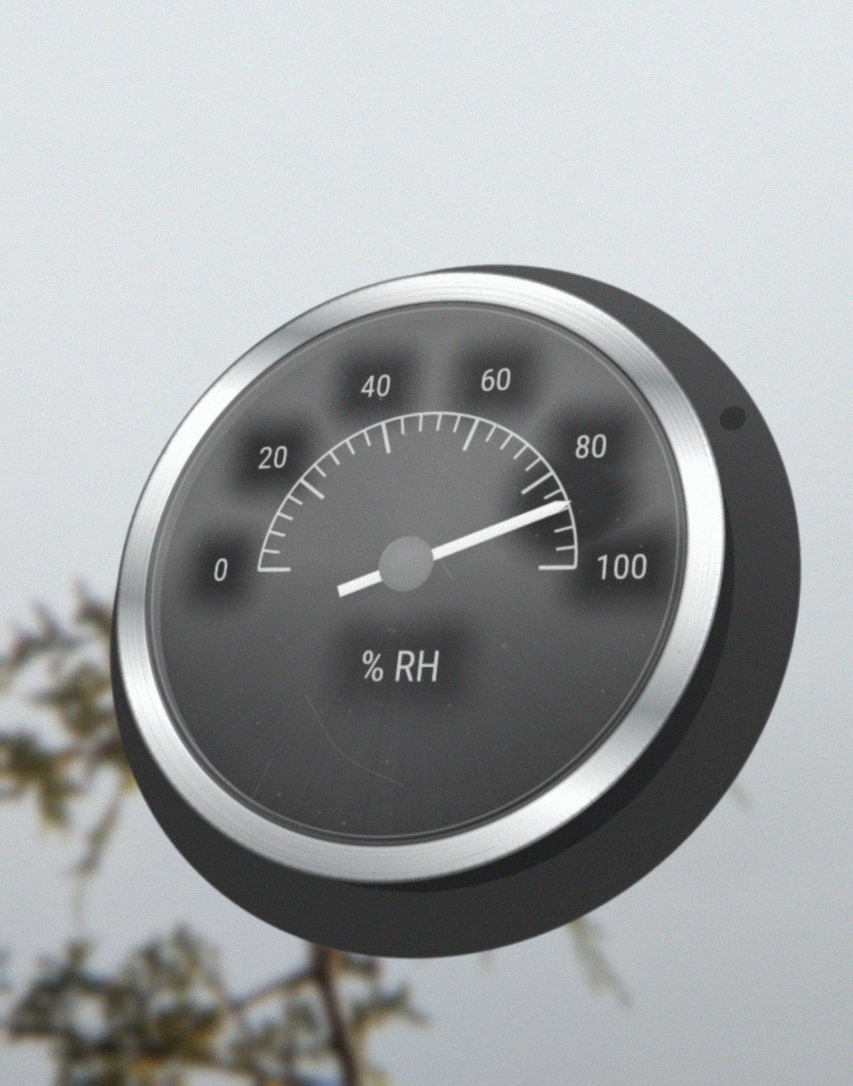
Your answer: **88** %
